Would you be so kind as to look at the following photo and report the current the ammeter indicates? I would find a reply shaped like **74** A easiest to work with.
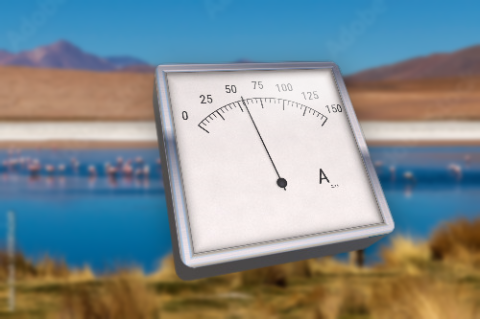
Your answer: **55** A
